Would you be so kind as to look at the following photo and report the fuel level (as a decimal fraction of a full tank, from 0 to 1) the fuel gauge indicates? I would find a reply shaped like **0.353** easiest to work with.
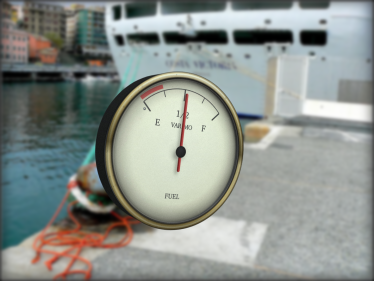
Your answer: **0.5**
